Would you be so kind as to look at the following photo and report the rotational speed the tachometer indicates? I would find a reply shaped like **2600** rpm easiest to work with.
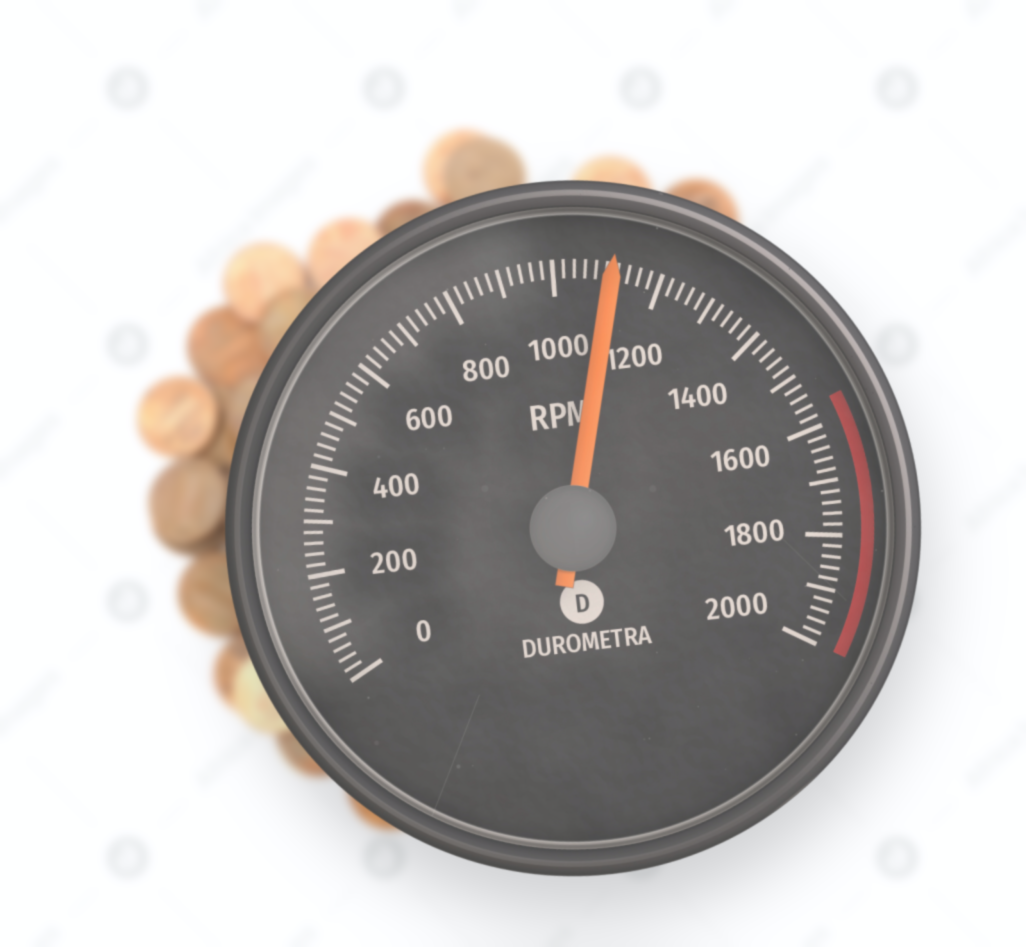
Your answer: **1110** rpm
